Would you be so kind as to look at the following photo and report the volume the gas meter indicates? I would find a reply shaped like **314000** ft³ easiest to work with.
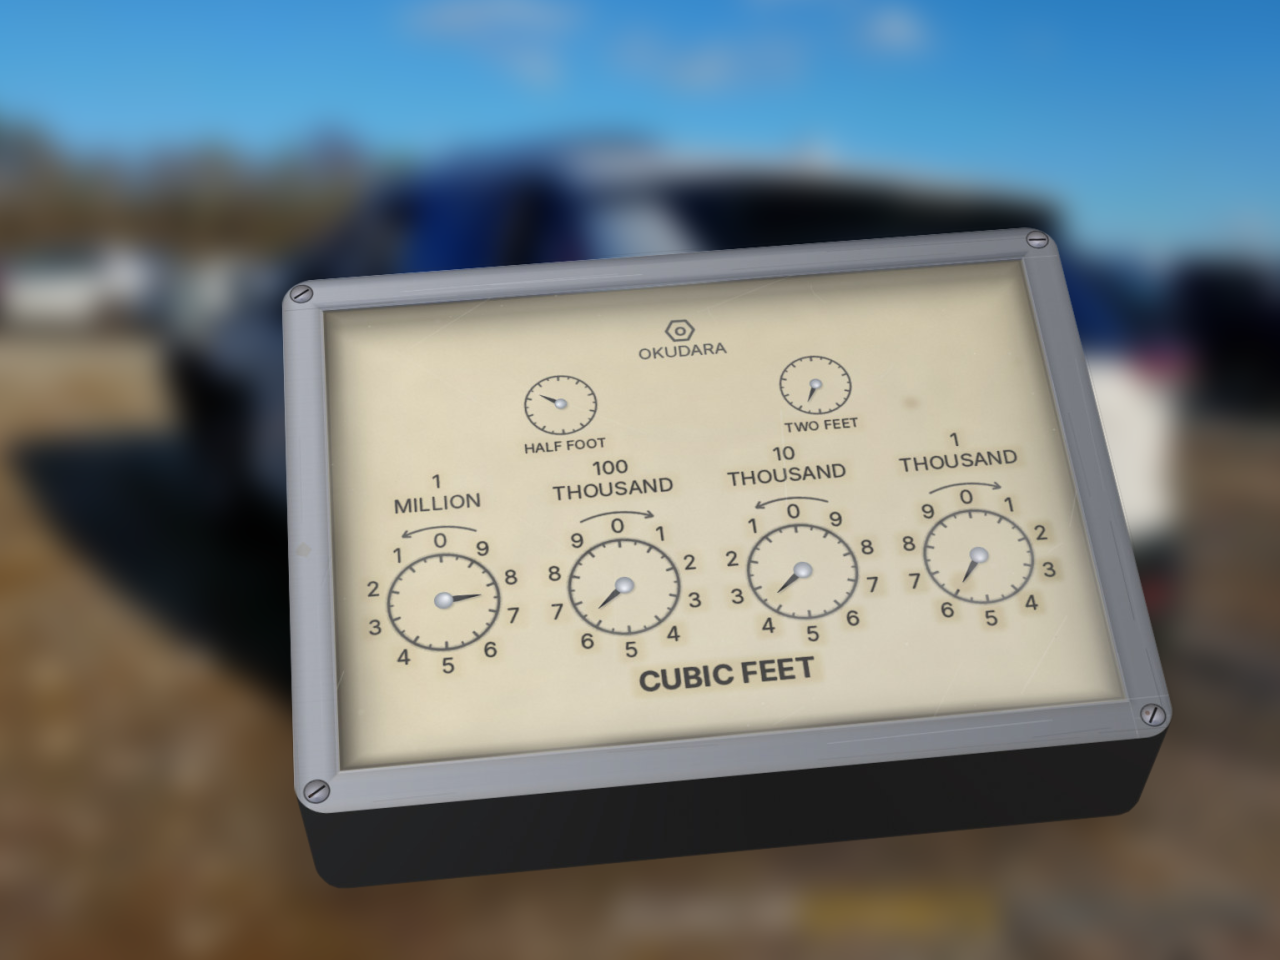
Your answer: **763600** ft³
